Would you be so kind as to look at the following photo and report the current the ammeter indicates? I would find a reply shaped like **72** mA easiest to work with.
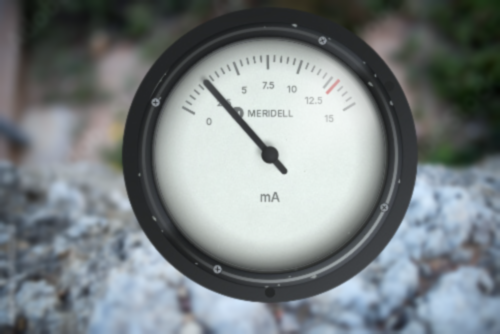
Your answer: **2.5** mA
